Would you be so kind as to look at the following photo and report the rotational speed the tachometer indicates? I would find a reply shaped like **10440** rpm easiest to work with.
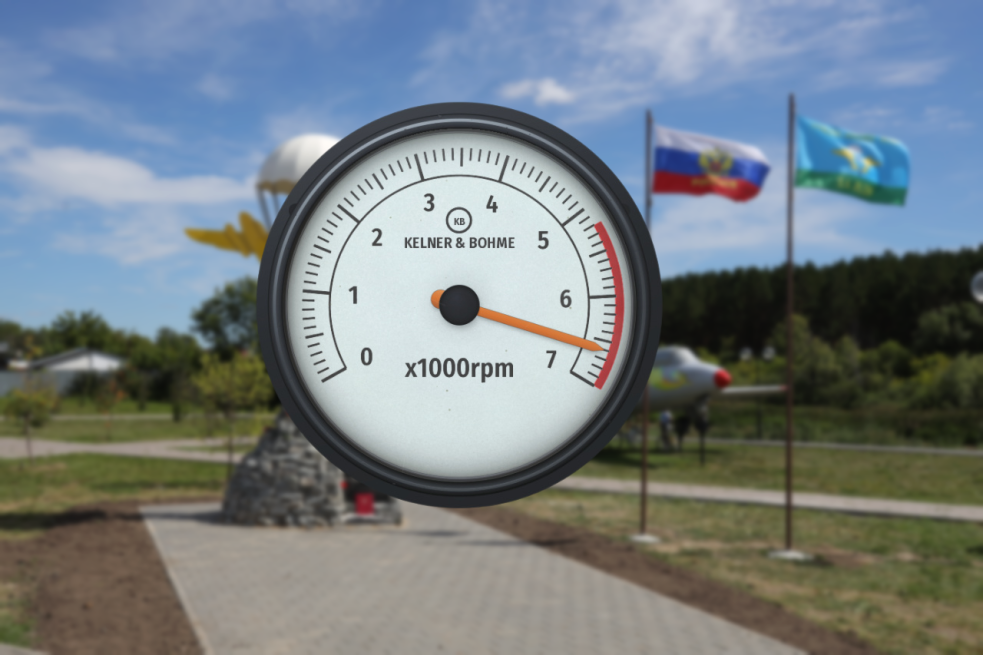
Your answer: **6600** rpm
